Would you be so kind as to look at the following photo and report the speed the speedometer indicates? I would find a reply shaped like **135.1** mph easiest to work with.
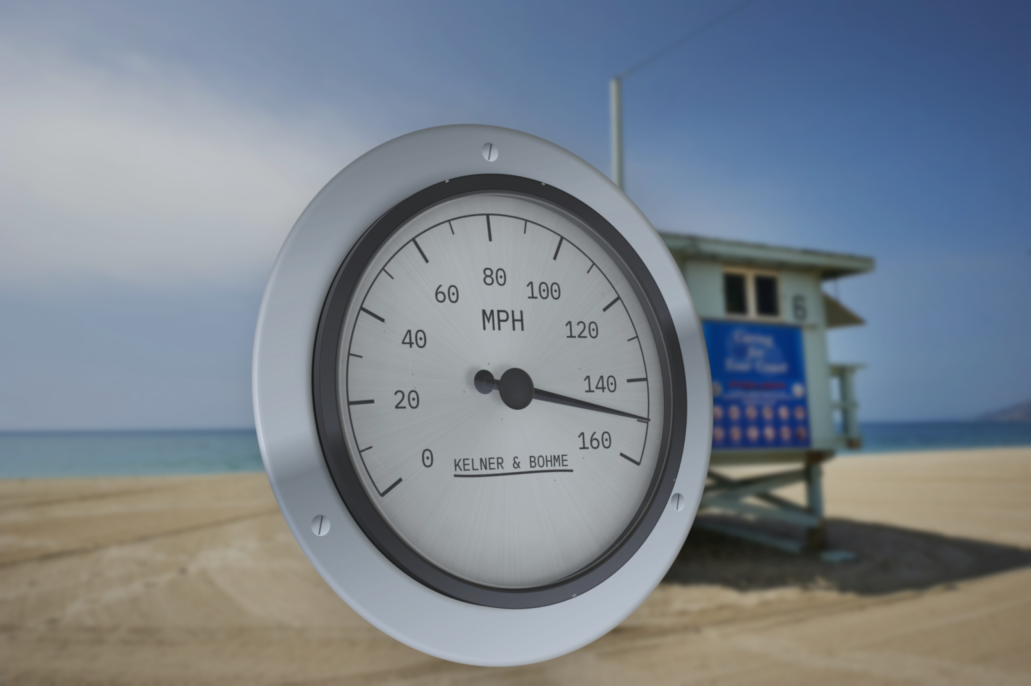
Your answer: **150** mph
